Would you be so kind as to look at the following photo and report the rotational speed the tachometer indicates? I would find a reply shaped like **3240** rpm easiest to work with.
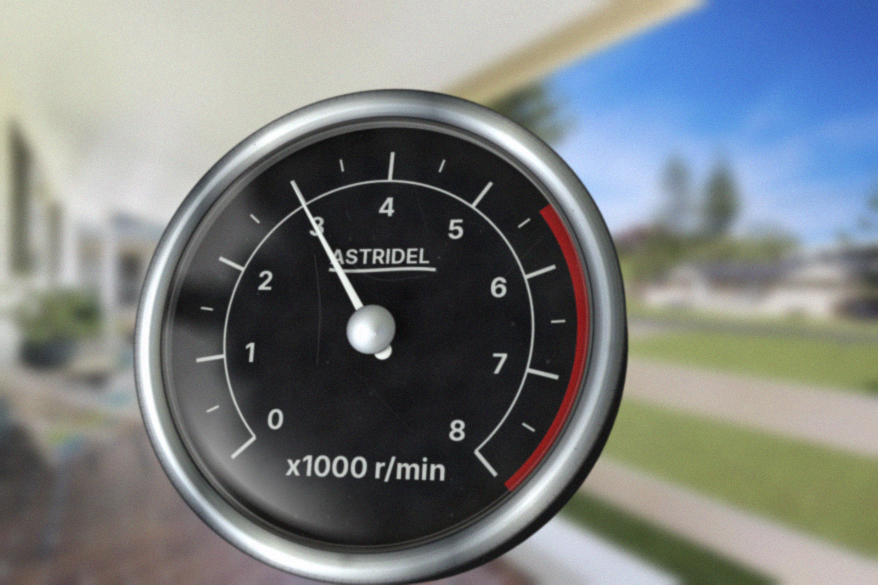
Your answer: **3000** rpm
